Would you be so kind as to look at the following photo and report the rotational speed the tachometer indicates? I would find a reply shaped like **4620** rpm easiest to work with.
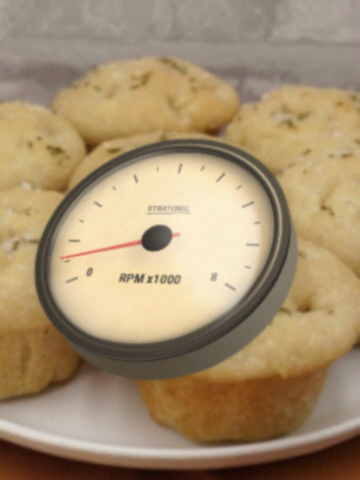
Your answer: **500** rpm
